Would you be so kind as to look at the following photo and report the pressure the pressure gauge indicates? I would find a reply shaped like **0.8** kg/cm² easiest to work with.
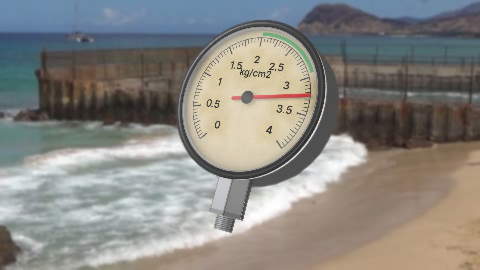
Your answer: **3.25** kg/cm²
